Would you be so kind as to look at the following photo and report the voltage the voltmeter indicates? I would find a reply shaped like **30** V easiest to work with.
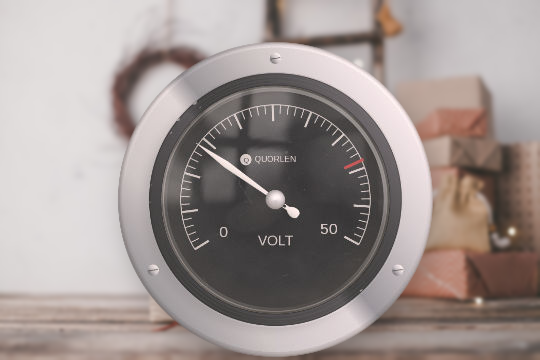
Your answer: **14** V
